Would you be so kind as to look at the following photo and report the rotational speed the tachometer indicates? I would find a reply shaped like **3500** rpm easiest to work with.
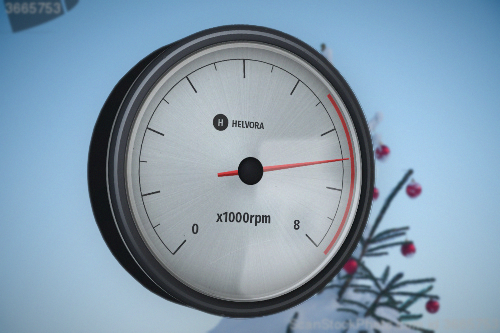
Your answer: **6500** rpm
